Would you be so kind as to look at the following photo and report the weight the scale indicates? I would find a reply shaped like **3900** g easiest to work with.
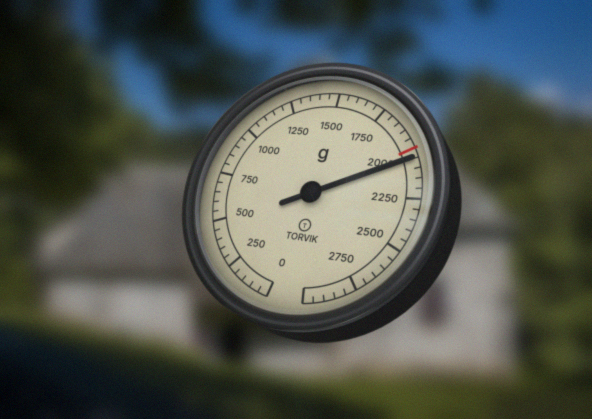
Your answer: **2050** g
